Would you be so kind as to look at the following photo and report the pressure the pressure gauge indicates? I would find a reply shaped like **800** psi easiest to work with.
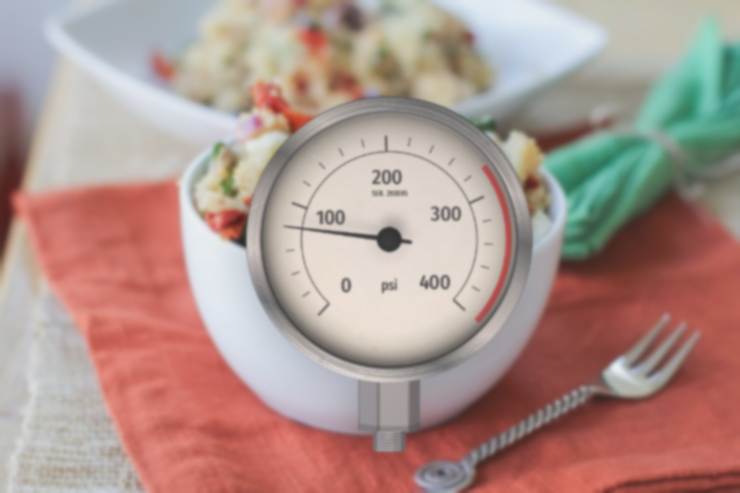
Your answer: **80** psi
